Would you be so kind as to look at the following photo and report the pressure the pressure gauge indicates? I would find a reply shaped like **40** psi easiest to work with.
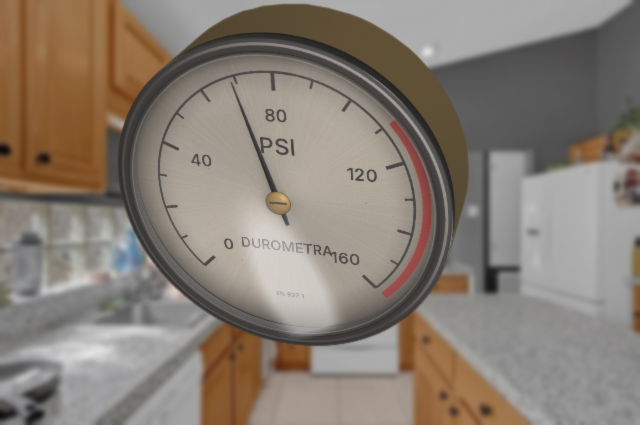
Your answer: **70** psi
